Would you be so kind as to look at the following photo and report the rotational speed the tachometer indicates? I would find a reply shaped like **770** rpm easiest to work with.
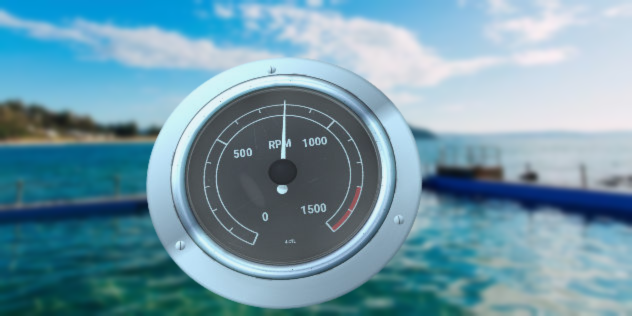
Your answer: **800** rpm
